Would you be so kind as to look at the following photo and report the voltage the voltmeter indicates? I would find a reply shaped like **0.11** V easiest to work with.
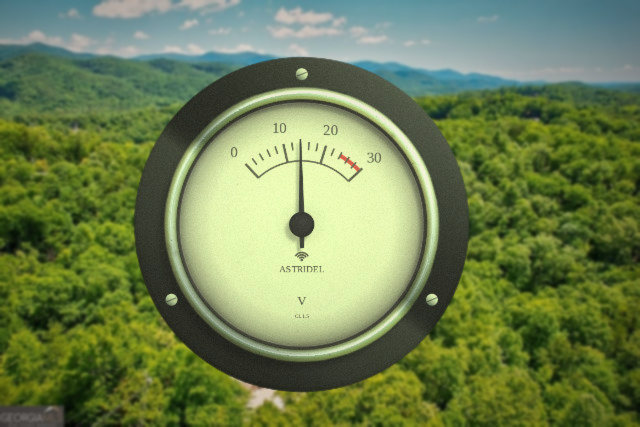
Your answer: **14** V
